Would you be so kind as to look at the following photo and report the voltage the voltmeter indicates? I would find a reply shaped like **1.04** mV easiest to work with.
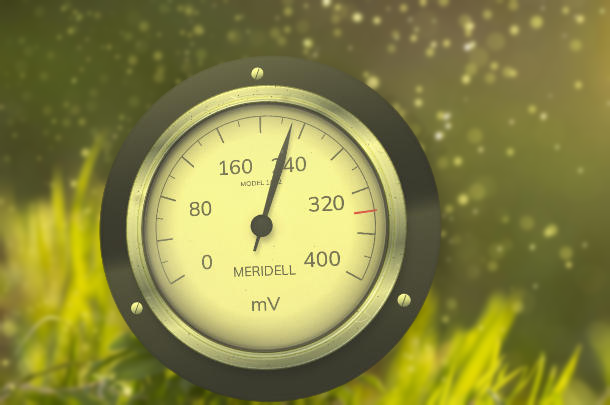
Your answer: **230** mV
